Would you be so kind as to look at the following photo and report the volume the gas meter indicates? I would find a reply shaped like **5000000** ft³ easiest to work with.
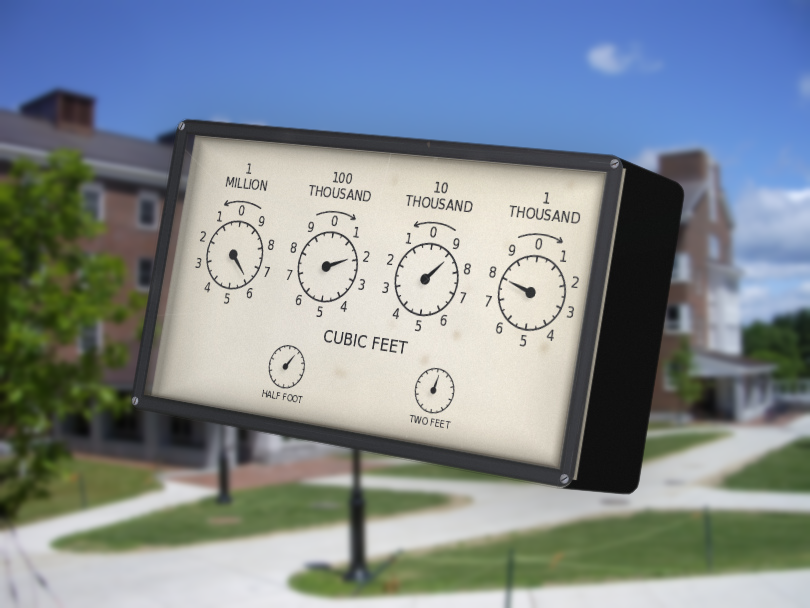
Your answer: **618800** ft³
